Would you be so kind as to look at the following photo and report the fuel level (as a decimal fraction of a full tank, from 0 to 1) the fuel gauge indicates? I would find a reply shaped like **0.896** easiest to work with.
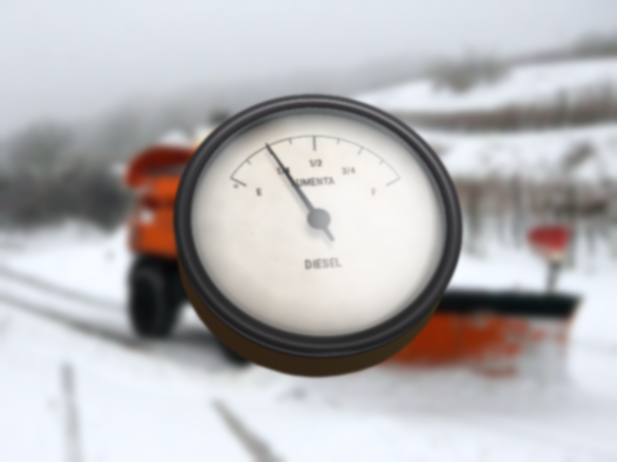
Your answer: **0.25**
